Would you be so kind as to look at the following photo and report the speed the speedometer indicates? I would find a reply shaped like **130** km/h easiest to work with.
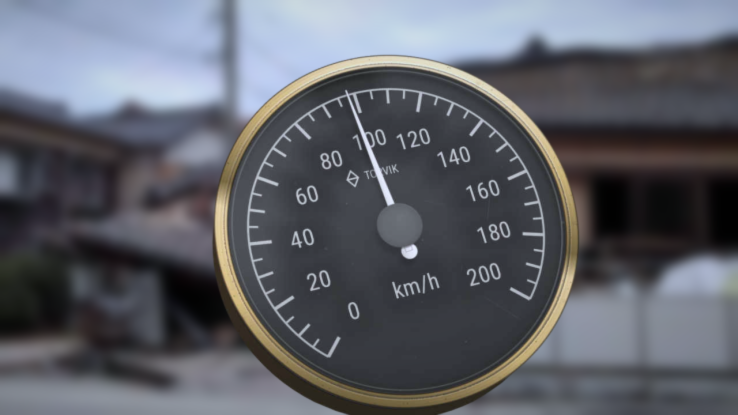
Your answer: **97.5** km/h
